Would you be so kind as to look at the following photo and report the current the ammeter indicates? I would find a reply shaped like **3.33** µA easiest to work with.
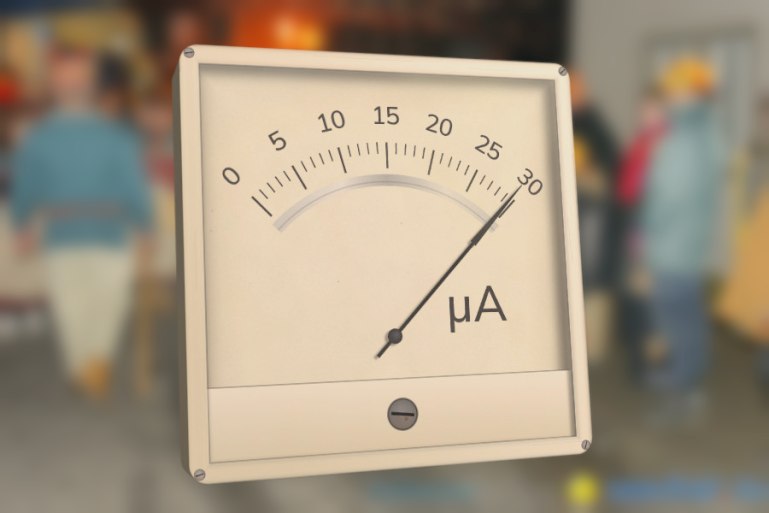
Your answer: **29.5** µA
